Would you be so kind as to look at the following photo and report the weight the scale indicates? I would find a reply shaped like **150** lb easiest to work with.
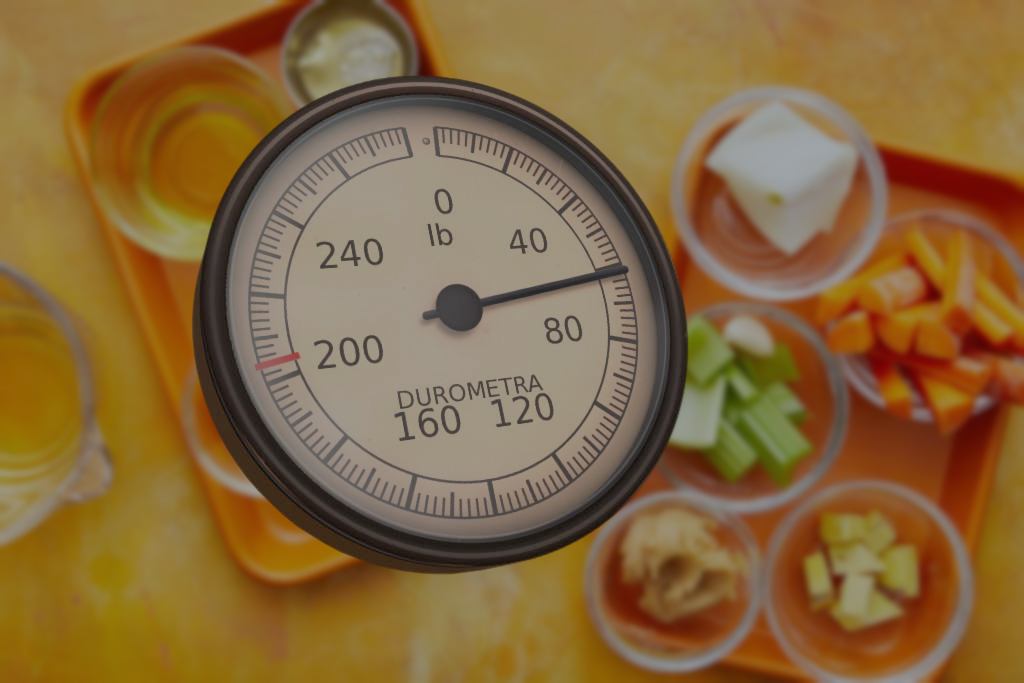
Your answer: **62** lb
